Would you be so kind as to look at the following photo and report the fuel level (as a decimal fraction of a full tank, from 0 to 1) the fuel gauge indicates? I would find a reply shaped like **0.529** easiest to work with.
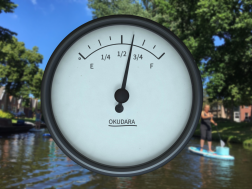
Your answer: **0.625**
